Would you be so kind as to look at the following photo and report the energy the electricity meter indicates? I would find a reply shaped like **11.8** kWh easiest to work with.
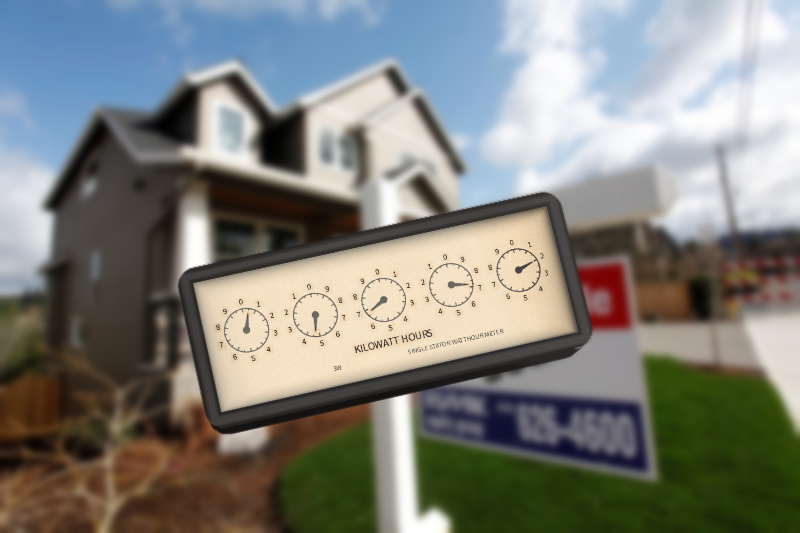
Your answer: **4672** kWh
